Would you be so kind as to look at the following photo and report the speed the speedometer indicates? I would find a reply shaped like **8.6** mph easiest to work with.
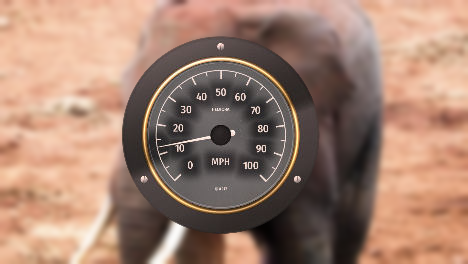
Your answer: **12.5** mph
